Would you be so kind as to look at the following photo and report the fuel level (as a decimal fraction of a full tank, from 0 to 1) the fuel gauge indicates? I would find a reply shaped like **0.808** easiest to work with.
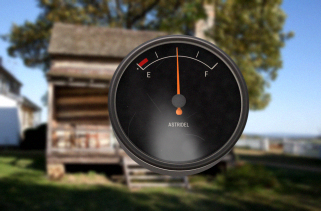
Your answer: **0.5**
